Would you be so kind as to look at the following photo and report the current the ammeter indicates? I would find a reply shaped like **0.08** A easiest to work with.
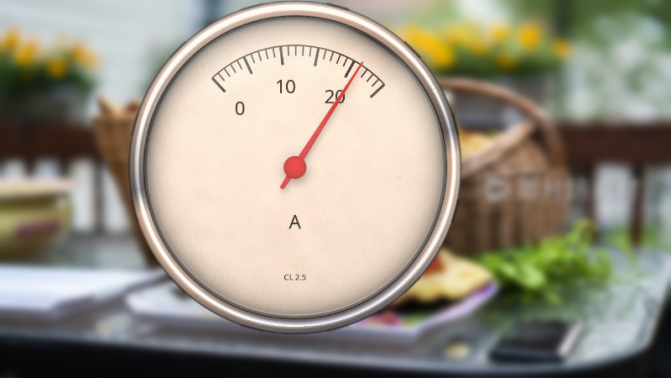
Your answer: **21** A
